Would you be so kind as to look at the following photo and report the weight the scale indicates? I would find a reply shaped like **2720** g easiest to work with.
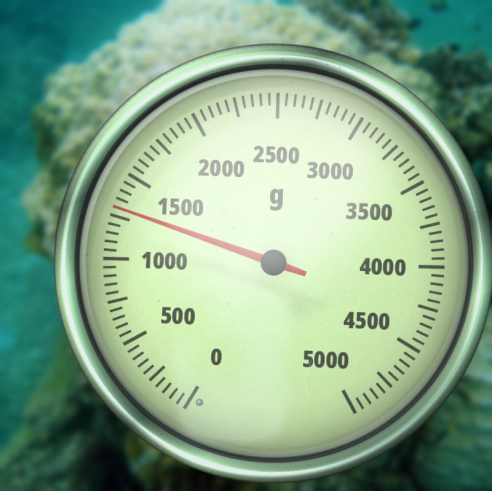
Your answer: **1300** g
